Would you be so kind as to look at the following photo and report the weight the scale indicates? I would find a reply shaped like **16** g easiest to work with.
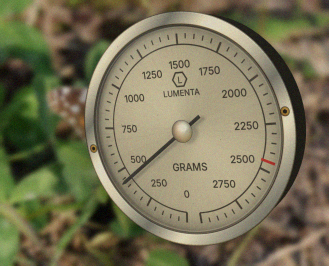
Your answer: **425** g
